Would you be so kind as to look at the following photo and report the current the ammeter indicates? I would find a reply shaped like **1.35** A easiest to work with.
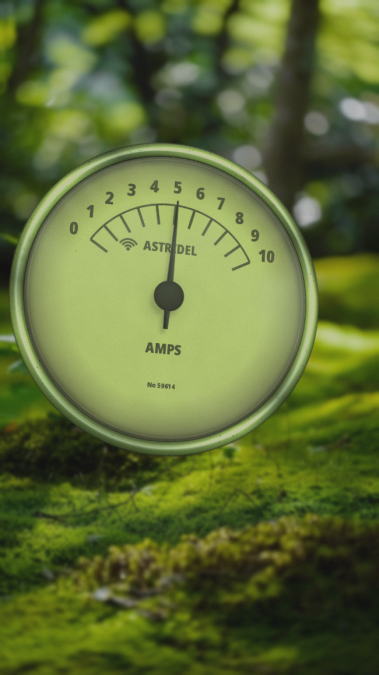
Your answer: **5** A
